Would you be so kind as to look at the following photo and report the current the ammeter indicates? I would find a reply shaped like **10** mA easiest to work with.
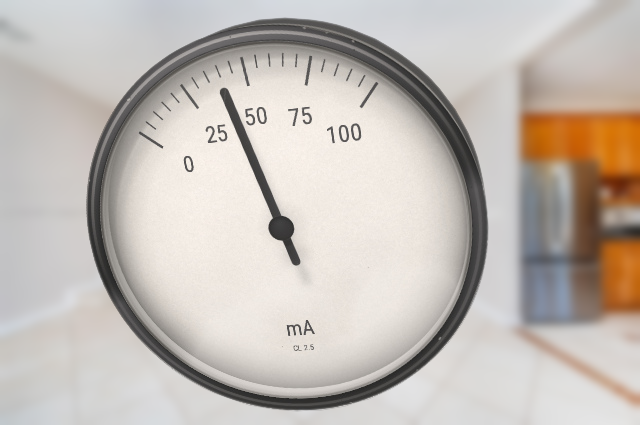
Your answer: **40** mA
